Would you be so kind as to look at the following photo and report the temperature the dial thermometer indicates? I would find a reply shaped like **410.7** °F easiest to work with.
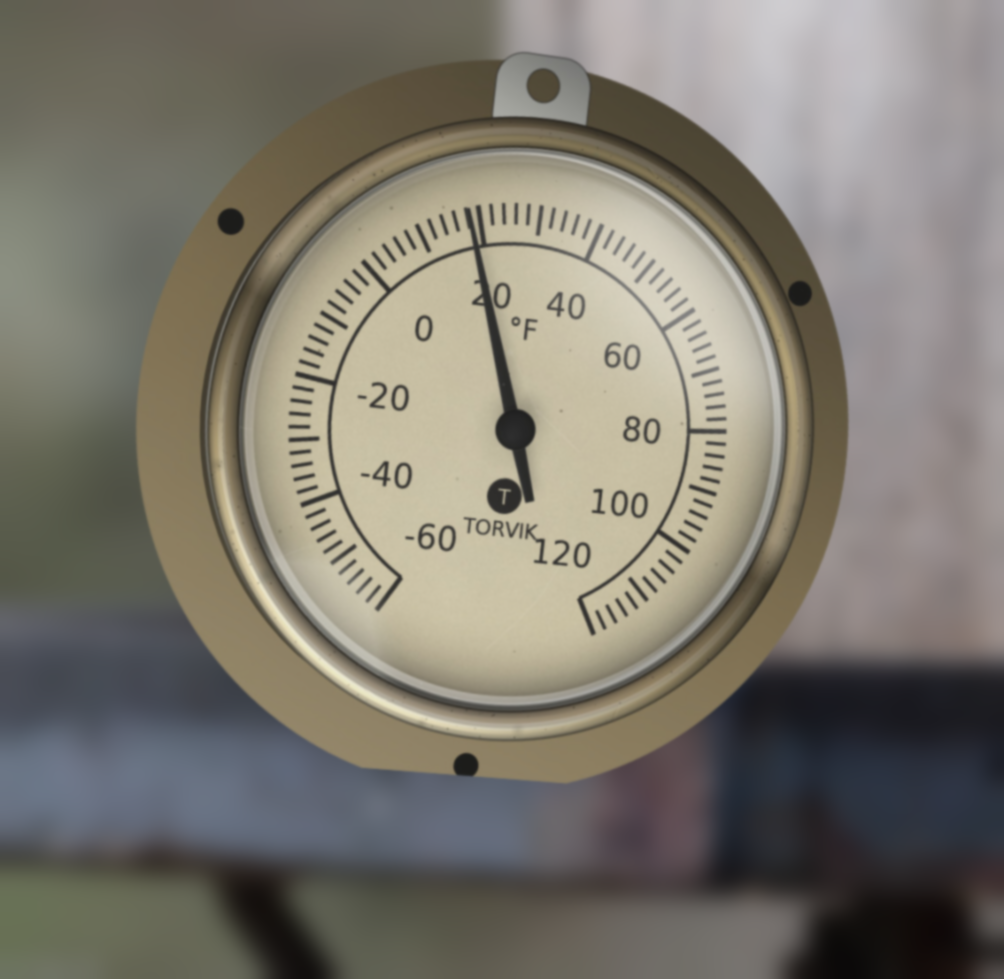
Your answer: **18** °F
